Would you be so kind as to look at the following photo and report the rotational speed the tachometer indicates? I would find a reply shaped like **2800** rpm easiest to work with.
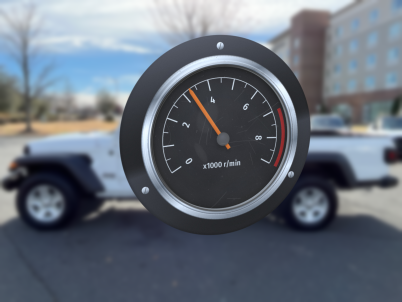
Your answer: **3250** rpm
